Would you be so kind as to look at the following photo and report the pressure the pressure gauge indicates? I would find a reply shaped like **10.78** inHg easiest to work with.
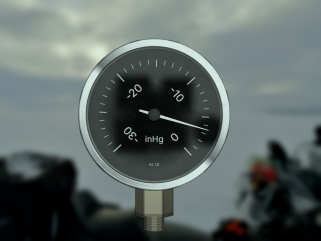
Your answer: **-3.5** inHg
